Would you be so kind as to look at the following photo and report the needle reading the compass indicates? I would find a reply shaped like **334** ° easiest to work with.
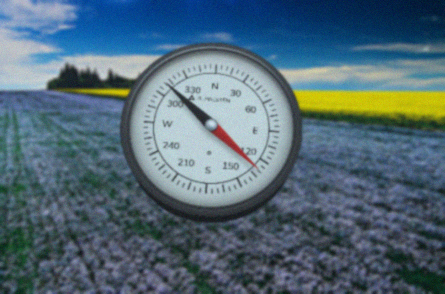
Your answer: **130** °
